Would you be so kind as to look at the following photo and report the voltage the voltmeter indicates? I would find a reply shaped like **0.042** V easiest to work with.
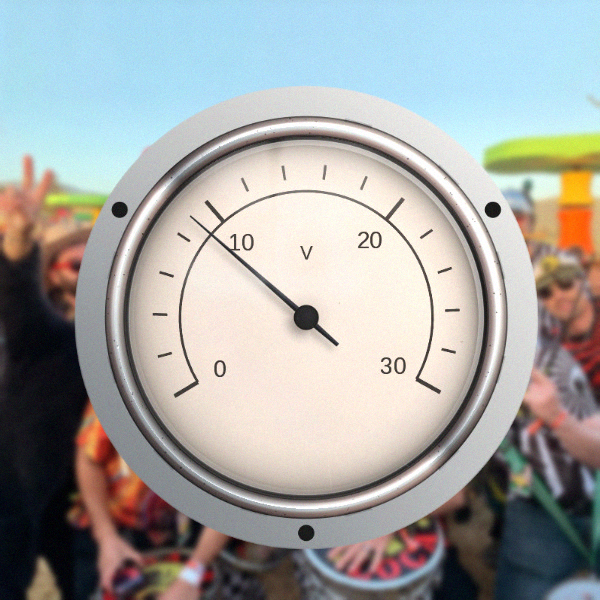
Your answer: **9** V
